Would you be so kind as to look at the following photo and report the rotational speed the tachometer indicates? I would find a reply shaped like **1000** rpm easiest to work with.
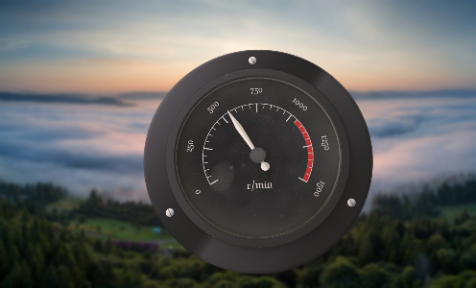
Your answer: **550** rpm
